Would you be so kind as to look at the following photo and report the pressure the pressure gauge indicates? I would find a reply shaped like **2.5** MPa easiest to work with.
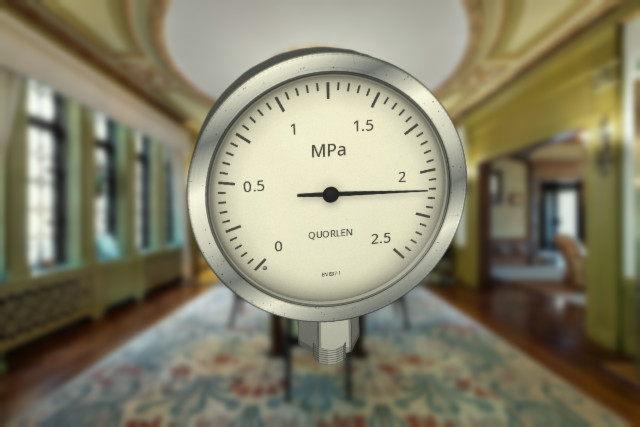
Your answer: **2.1** MPa
